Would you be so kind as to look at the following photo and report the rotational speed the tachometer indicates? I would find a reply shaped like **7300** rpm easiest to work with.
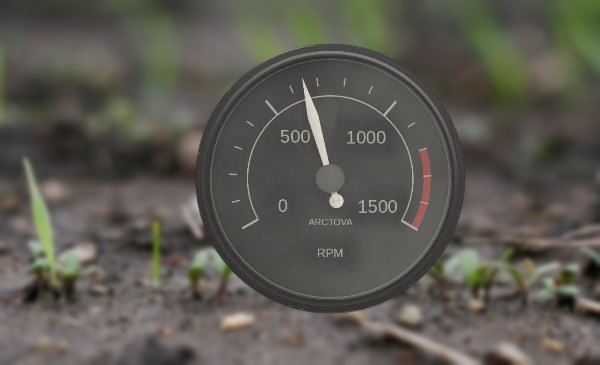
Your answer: **650** rpm
